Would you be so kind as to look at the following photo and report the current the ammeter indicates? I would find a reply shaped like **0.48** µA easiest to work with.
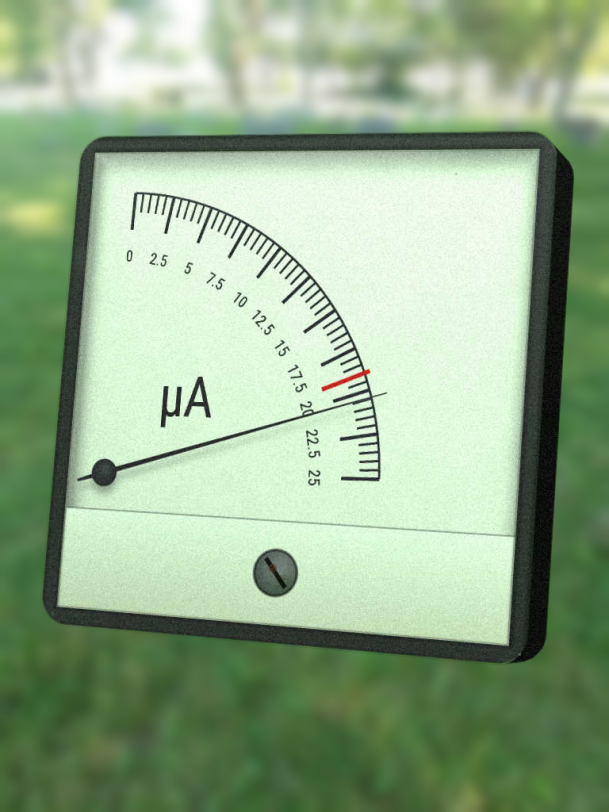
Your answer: **20.5** µA
